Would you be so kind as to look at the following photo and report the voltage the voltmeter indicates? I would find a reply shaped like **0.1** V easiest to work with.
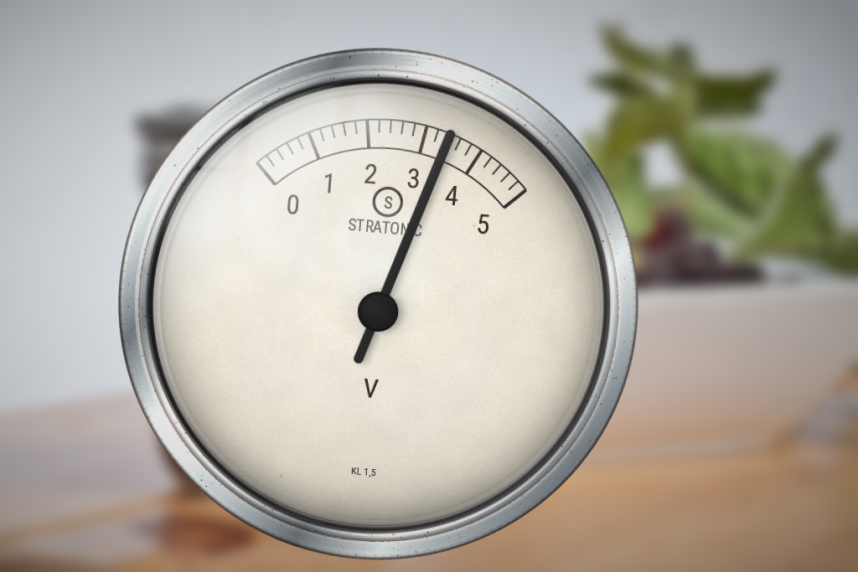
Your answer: **3.4** V
